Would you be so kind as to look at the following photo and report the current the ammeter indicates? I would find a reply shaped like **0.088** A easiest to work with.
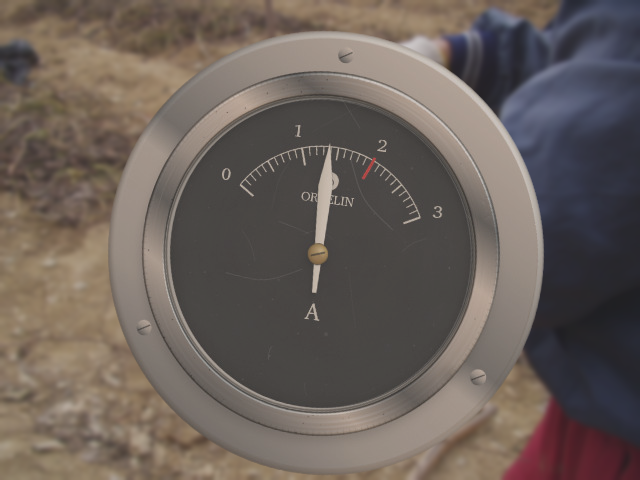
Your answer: **1.4** A
